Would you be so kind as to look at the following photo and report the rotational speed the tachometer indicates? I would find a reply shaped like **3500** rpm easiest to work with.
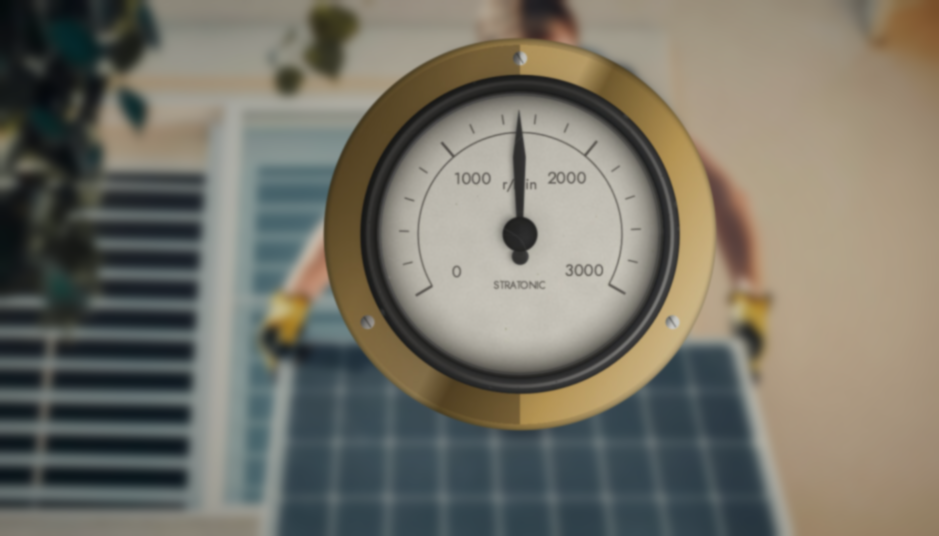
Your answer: **1500** rpm
